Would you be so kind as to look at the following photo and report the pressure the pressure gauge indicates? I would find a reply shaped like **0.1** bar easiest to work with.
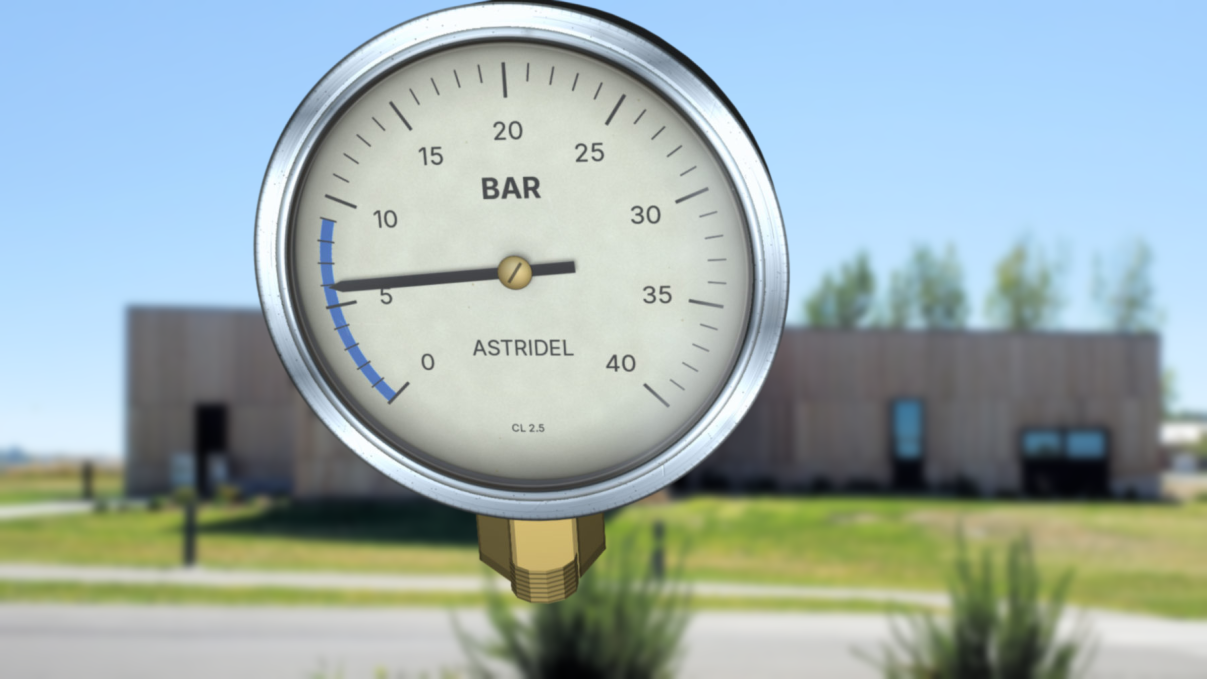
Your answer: **6** bar
